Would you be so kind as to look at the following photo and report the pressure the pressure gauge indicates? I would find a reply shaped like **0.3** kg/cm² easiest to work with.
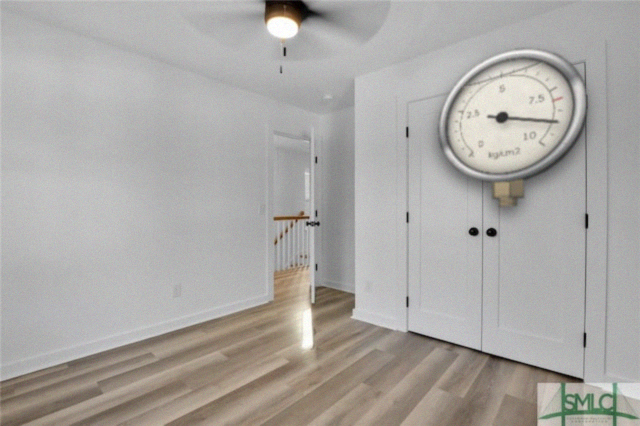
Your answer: **9** kg/cm²
